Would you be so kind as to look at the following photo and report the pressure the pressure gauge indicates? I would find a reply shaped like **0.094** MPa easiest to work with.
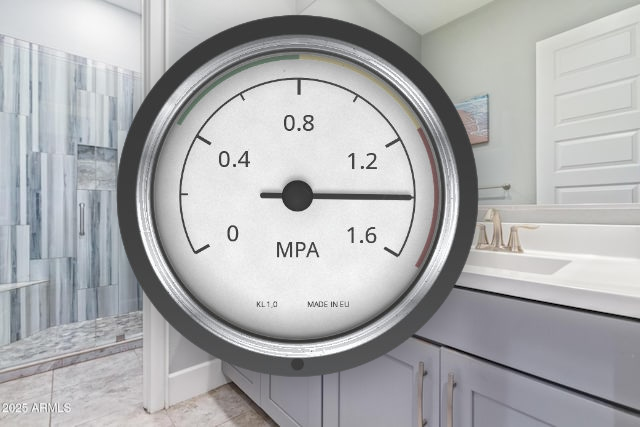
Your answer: **1.4** MPa
